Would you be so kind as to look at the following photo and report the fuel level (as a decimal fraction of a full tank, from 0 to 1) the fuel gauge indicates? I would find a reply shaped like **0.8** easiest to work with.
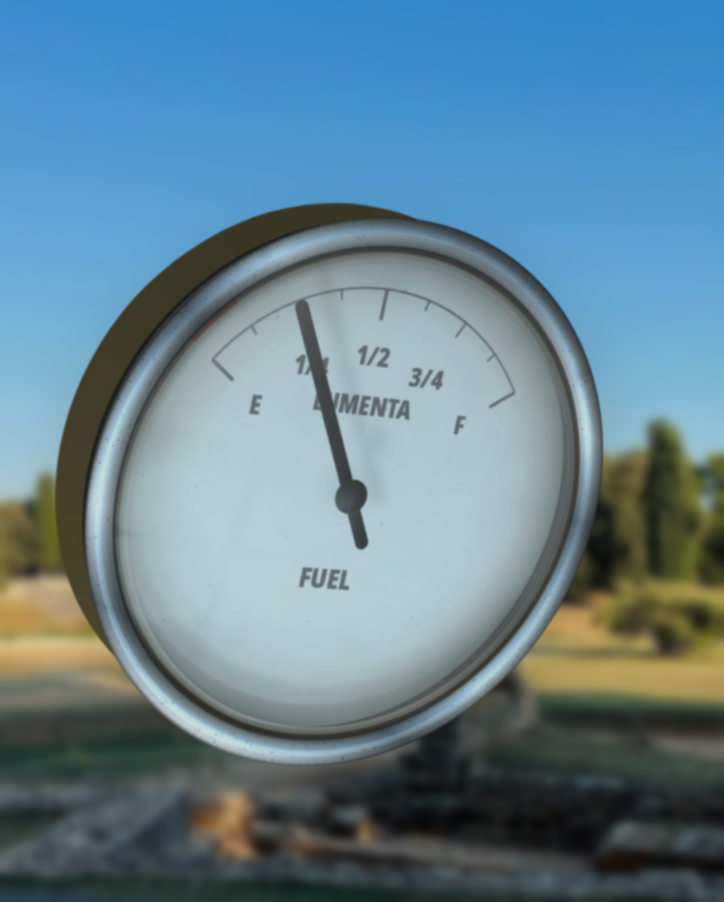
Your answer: **0.25**
